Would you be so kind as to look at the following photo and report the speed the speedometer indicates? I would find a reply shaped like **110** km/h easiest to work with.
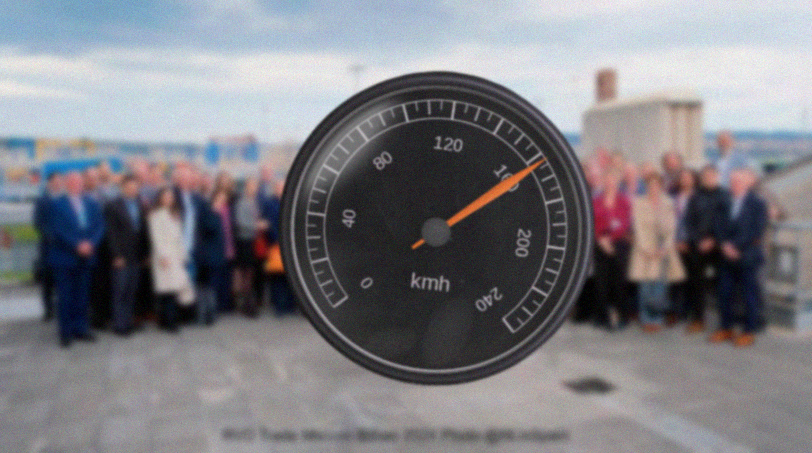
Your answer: **162.5** km/h
